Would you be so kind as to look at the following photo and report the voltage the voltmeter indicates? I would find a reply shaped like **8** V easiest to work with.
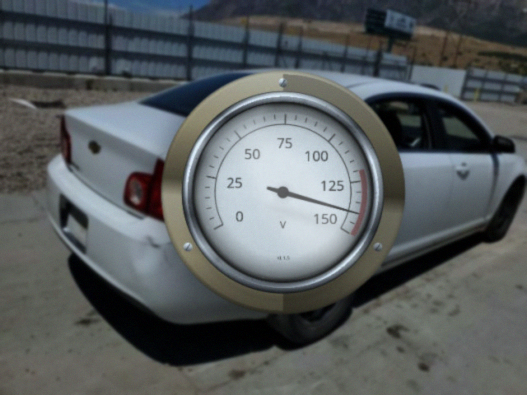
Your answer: **140** V
